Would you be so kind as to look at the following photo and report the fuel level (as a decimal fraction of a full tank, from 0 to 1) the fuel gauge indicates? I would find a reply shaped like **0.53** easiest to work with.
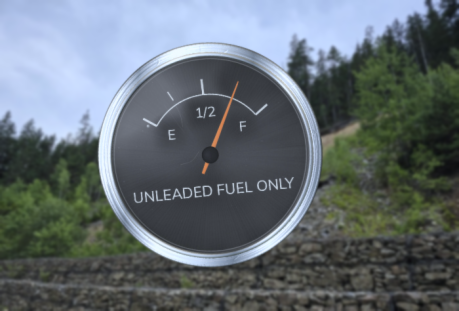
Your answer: **0.75**
